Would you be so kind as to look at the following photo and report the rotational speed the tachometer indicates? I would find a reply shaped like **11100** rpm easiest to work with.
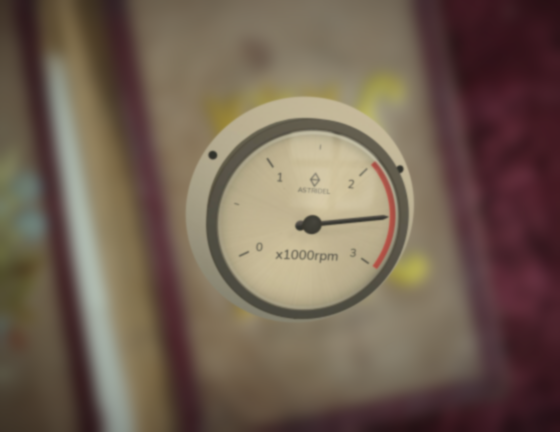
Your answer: **2500** rpm
